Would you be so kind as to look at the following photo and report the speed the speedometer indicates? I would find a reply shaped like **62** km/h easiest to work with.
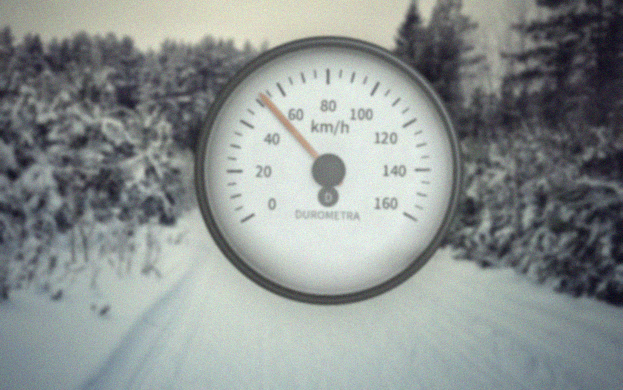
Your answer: **52.5** km/h
